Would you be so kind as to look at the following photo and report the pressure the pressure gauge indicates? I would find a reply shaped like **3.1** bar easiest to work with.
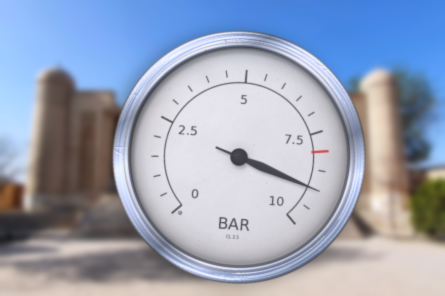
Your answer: **9** bar
